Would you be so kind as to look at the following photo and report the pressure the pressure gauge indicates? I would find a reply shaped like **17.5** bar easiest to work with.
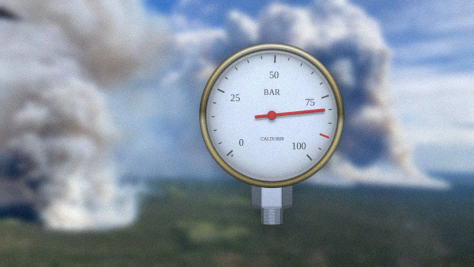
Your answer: **80** bar
